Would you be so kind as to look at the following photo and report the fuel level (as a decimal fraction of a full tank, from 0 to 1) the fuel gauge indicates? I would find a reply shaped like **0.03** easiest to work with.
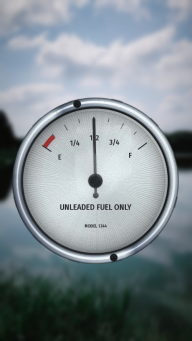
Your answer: **0.5**
